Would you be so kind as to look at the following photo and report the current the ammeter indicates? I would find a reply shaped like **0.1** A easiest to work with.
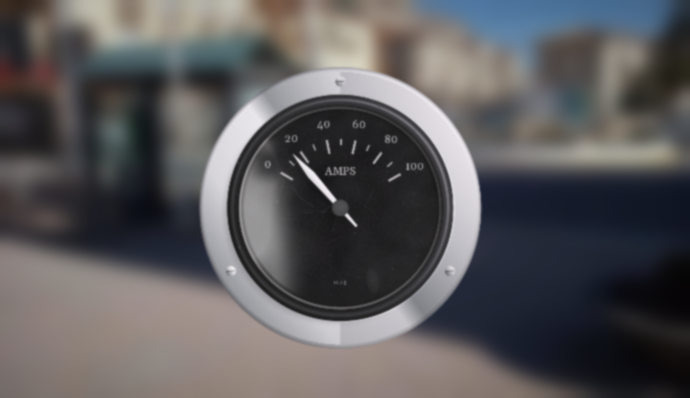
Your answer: **15** A
